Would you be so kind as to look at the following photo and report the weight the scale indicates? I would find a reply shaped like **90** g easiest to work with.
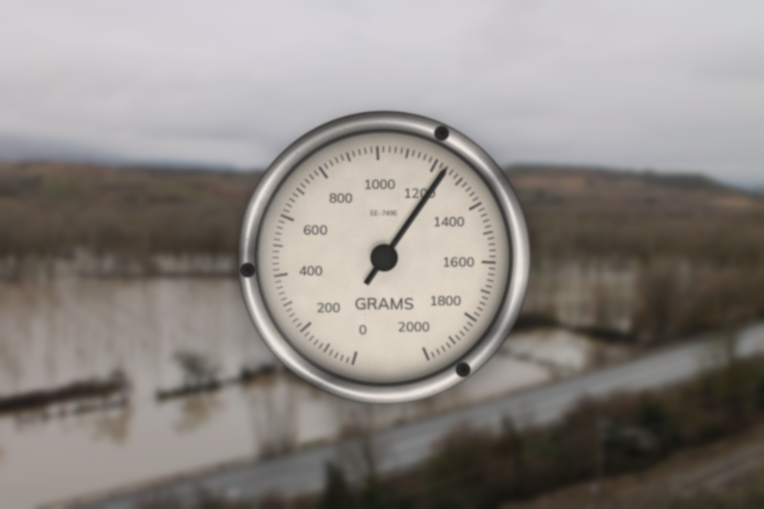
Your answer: **1240** g
